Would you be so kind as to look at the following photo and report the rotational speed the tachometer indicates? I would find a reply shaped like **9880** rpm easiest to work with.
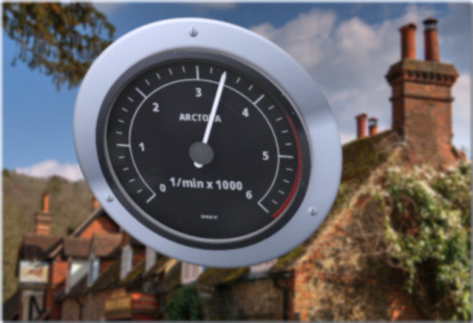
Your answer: **3400** rpm
